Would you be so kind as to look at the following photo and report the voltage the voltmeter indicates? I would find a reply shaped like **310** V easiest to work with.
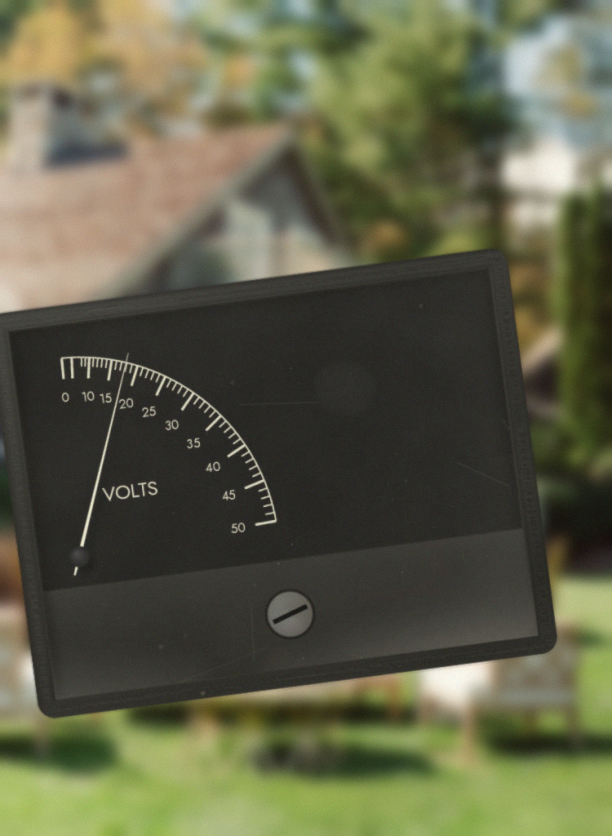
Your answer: **18** V
